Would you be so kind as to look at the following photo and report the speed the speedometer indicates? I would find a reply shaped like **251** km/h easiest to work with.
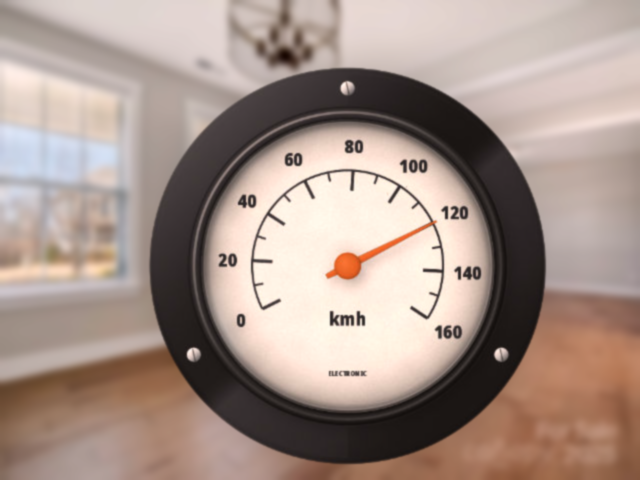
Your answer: **120** km/h
